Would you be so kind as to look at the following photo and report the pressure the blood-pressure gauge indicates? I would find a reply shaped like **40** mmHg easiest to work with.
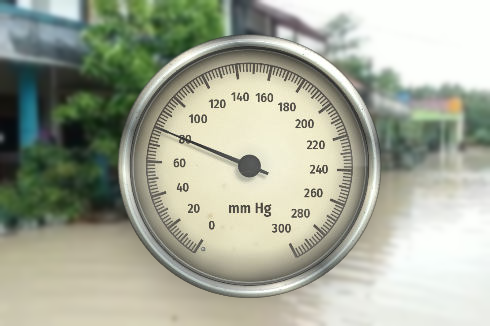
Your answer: **80** mmHg
